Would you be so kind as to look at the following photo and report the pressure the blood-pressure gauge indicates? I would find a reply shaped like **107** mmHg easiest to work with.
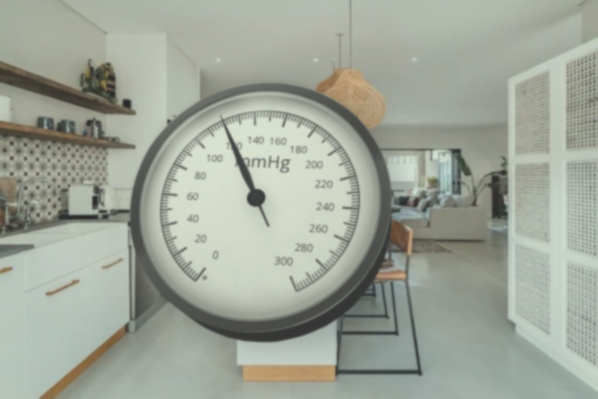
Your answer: **120** mmHg
